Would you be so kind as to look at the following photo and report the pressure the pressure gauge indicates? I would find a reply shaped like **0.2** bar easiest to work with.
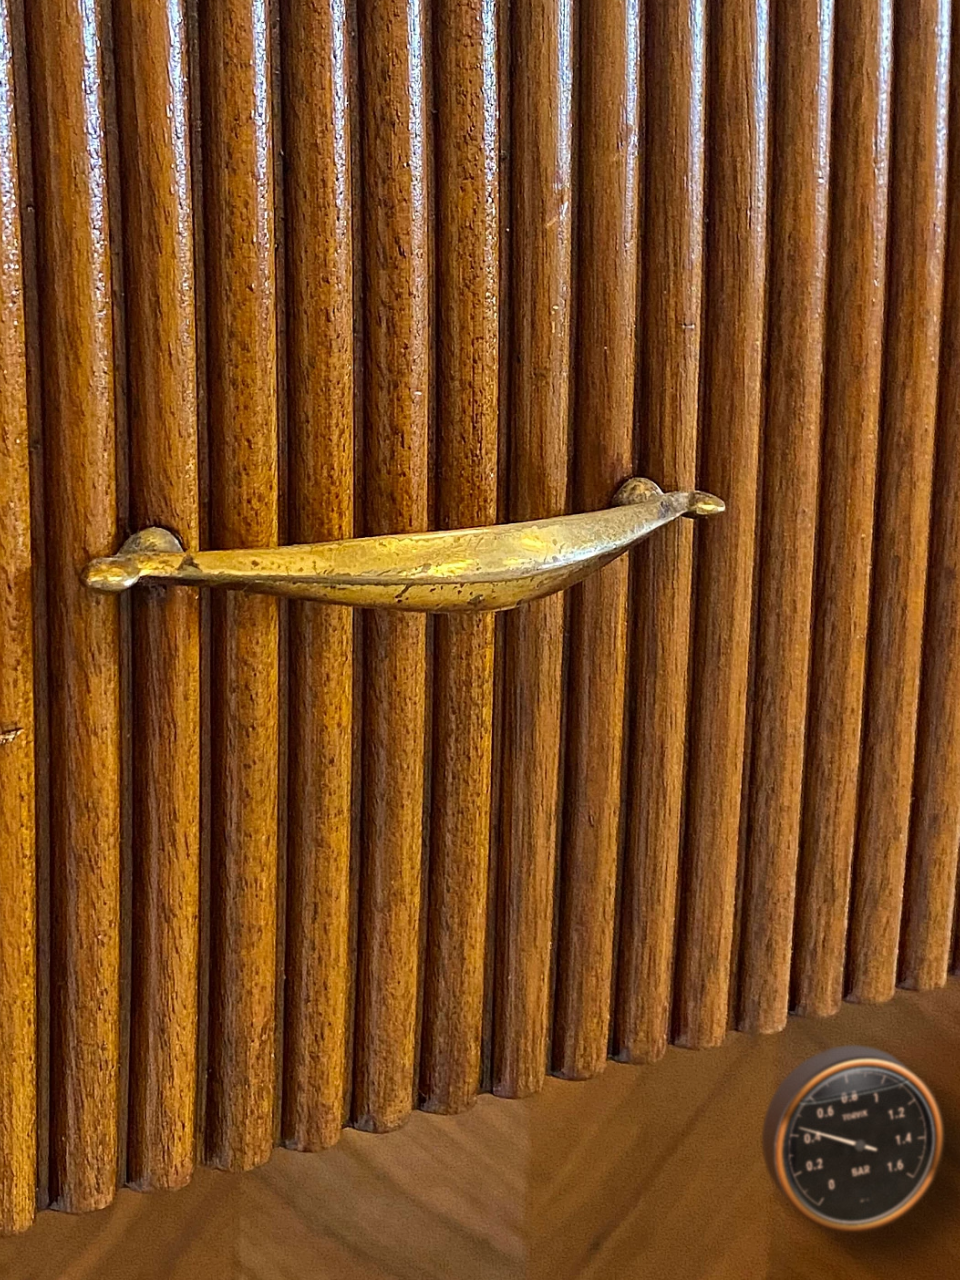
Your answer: **0.45** bar
